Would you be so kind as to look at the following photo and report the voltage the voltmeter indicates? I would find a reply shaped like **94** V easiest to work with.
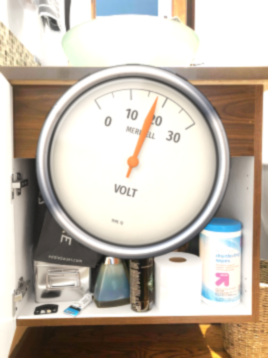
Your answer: **17.5** V
